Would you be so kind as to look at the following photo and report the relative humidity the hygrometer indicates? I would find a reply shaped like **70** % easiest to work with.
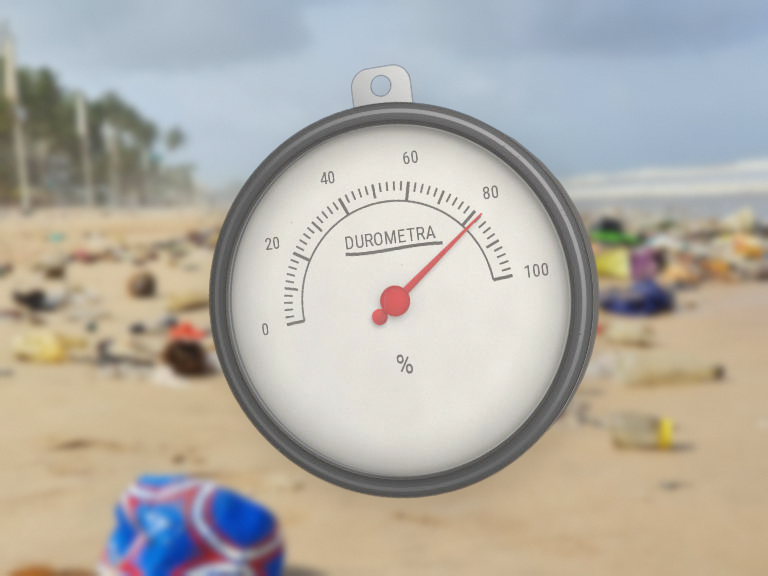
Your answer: **82** %
